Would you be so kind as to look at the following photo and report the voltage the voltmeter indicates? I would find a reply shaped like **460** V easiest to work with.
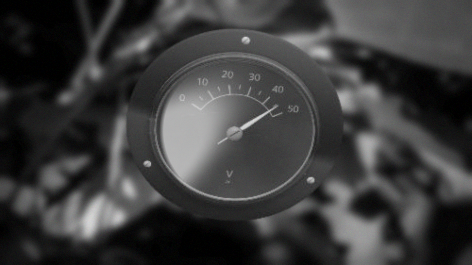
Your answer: **45** V
